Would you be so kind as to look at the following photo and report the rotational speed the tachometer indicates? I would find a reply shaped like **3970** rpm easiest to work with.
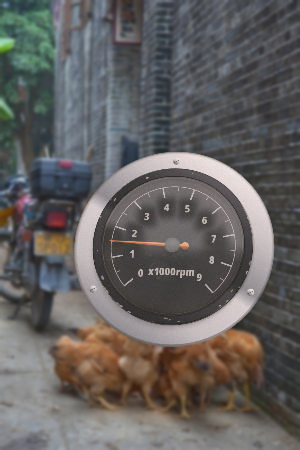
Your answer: **1500** rpm
